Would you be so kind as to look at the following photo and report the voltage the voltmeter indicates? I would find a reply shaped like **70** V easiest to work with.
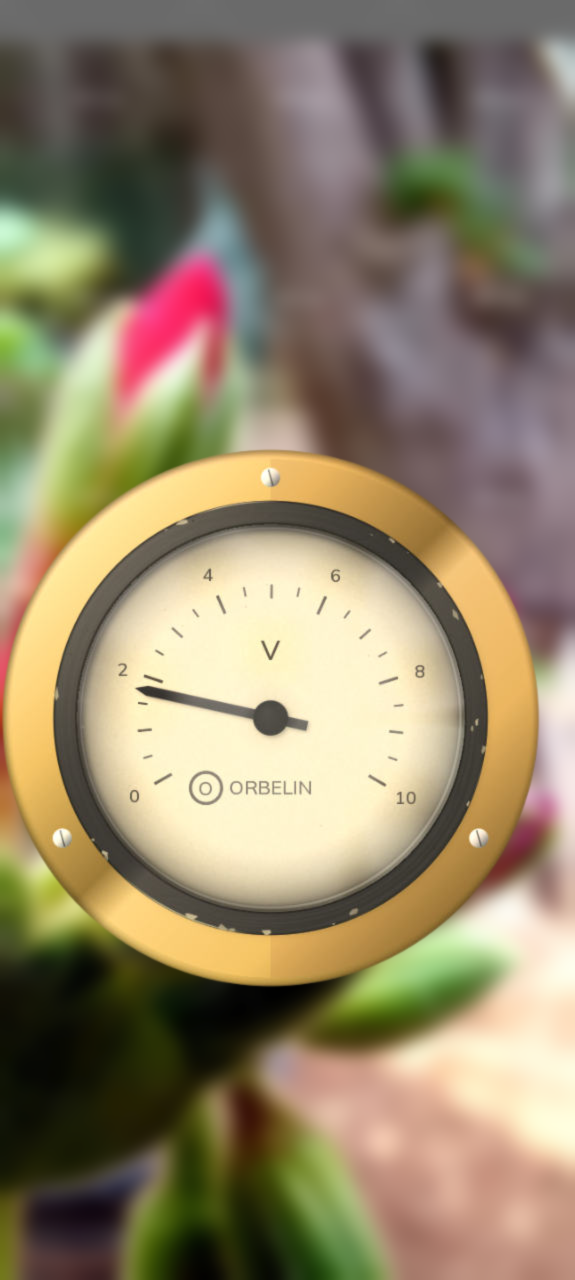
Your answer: **1.75** V
